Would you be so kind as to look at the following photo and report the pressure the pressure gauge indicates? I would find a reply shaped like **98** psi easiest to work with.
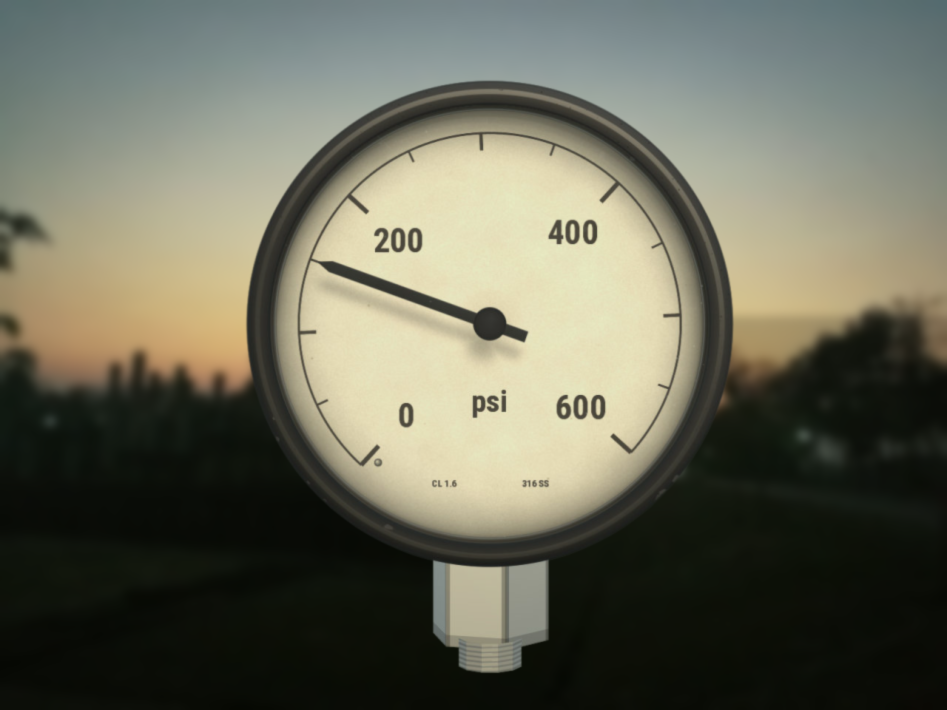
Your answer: **150** psi
